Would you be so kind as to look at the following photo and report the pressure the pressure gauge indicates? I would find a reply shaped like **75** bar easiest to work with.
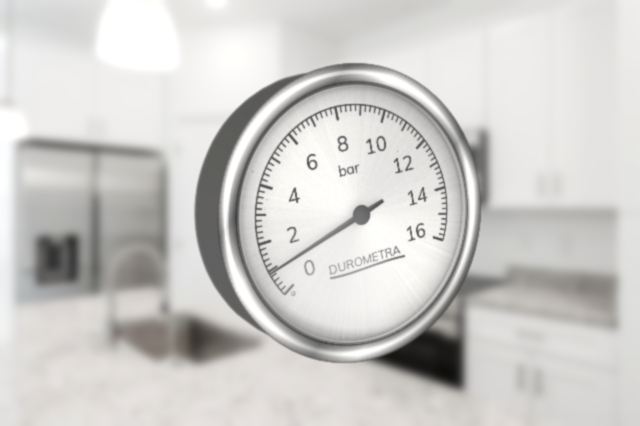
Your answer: **1** bar
